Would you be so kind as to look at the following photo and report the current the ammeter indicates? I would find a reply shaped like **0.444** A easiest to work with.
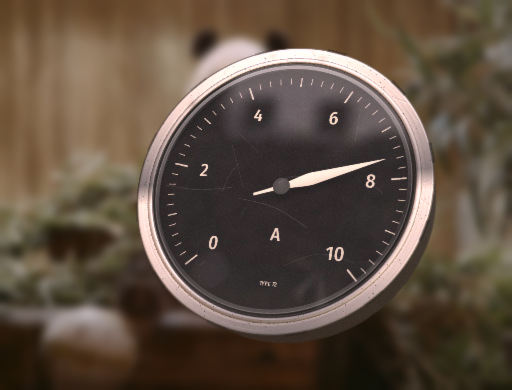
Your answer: **7.6** A
